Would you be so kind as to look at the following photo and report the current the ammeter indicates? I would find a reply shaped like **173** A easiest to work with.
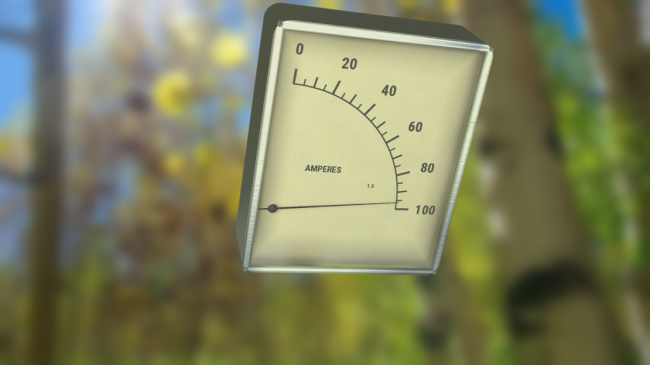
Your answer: **95** A
